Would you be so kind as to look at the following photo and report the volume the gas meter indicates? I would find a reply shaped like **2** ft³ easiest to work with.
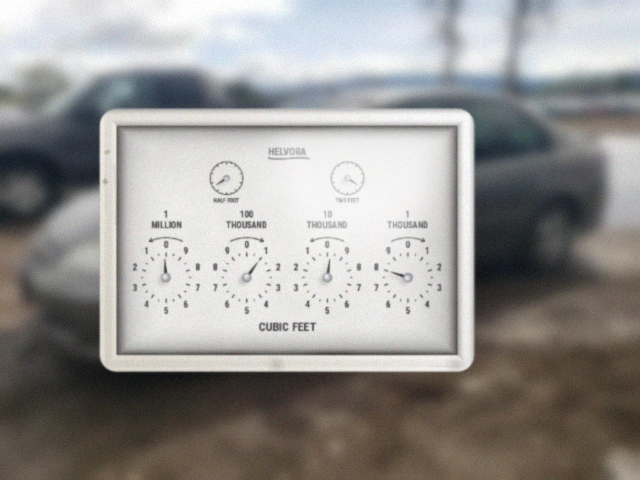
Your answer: **9800** ft³
